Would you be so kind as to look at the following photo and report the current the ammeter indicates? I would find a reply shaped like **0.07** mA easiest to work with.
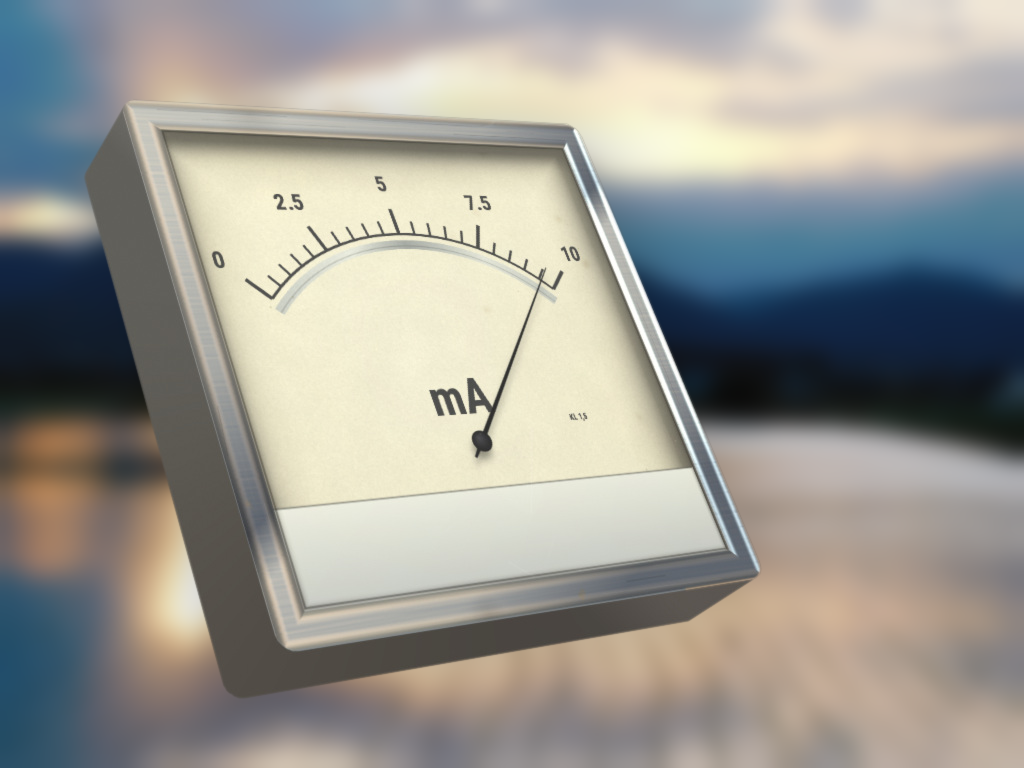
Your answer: **9.5** mA
